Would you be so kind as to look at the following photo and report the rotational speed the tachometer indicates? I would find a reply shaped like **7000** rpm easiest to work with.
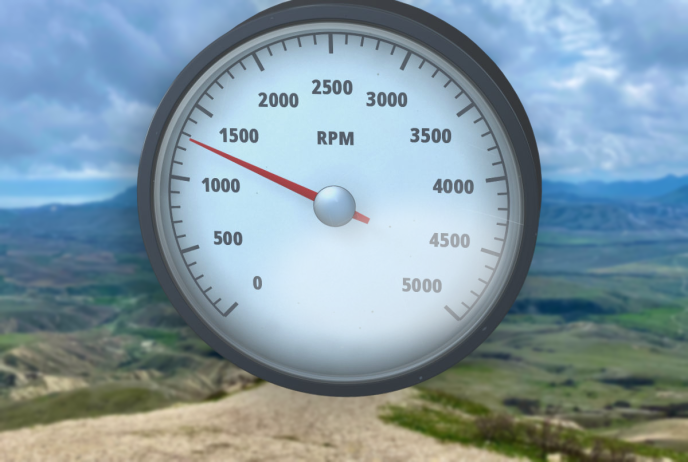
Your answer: **1300** rpm
